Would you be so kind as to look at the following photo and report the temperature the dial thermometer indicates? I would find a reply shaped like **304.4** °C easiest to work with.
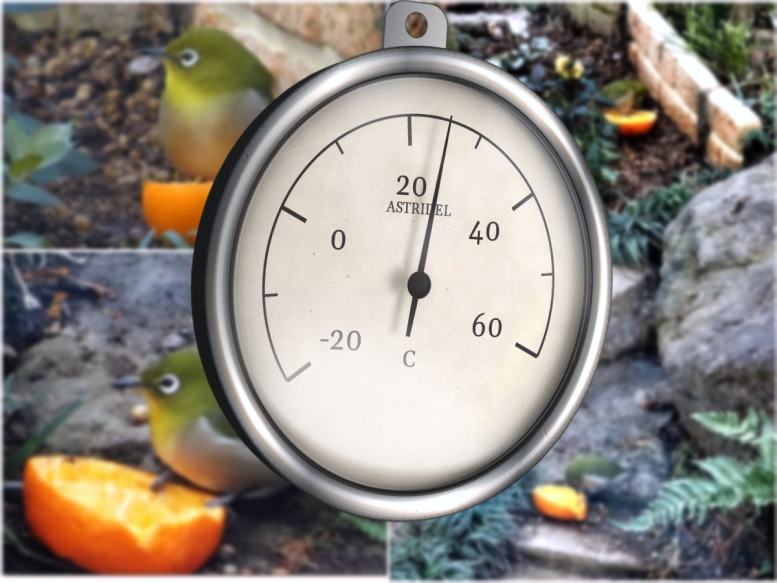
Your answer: **25** °C
